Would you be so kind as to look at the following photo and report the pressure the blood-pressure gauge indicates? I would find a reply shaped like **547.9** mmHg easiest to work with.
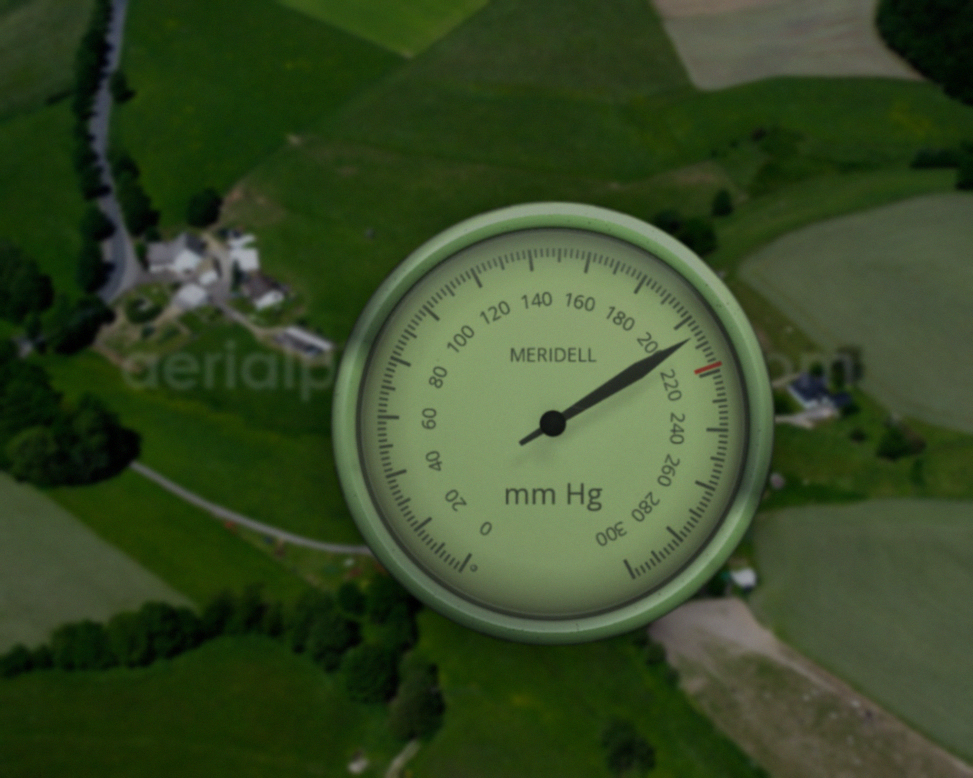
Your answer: **206** mmHg
